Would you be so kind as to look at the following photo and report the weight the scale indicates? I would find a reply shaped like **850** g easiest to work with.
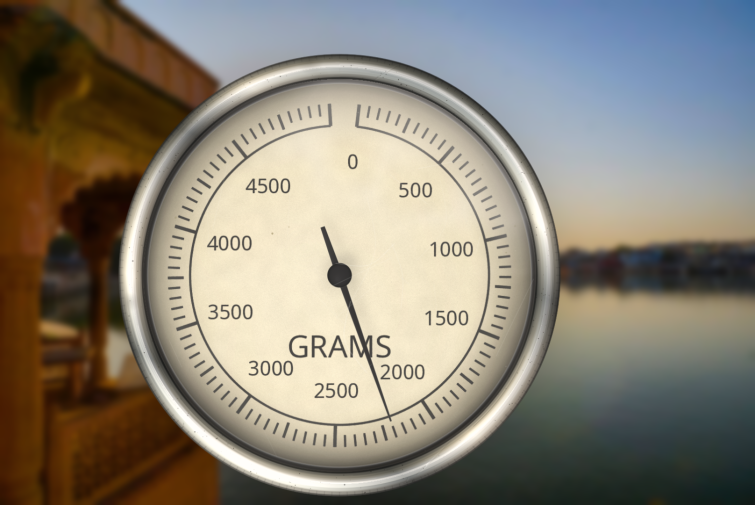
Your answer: **2200** g
